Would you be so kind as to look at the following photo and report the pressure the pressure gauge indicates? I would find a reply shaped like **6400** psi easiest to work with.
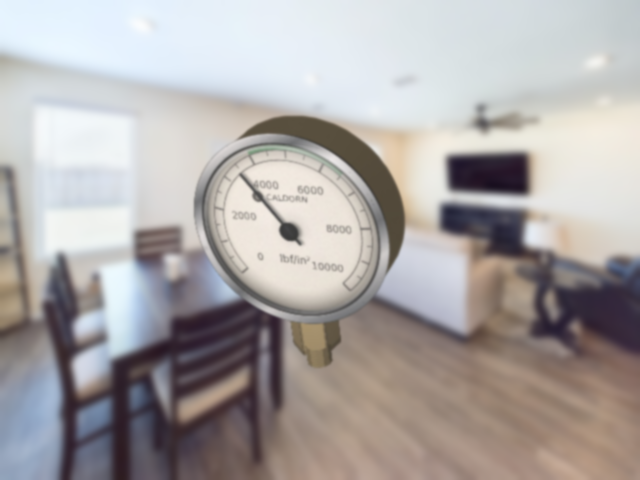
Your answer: **3500** psi
